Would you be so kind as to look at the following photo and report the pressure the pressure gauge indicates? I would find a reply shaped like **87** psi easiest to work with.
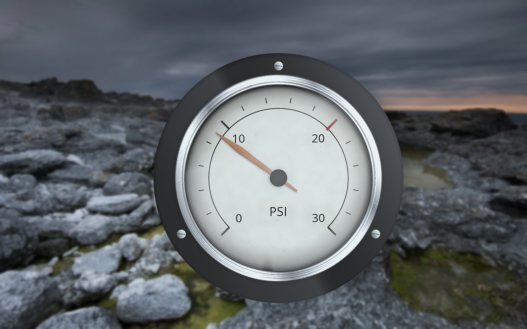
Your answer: **9** psi
